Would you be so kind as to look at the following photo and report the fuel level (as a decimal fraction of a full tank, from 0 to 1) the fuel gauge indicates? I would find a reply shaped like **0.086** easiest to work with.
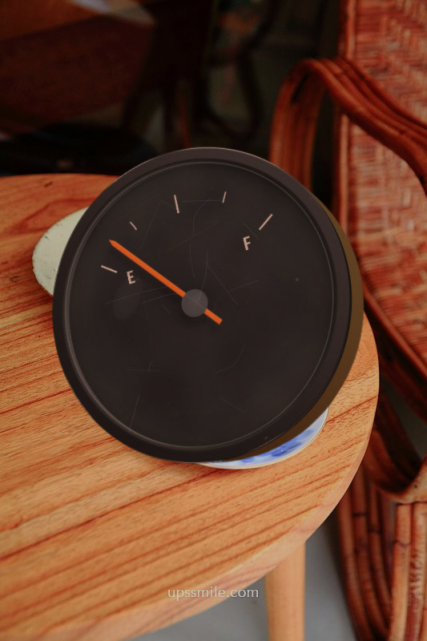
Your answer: **0.125**
